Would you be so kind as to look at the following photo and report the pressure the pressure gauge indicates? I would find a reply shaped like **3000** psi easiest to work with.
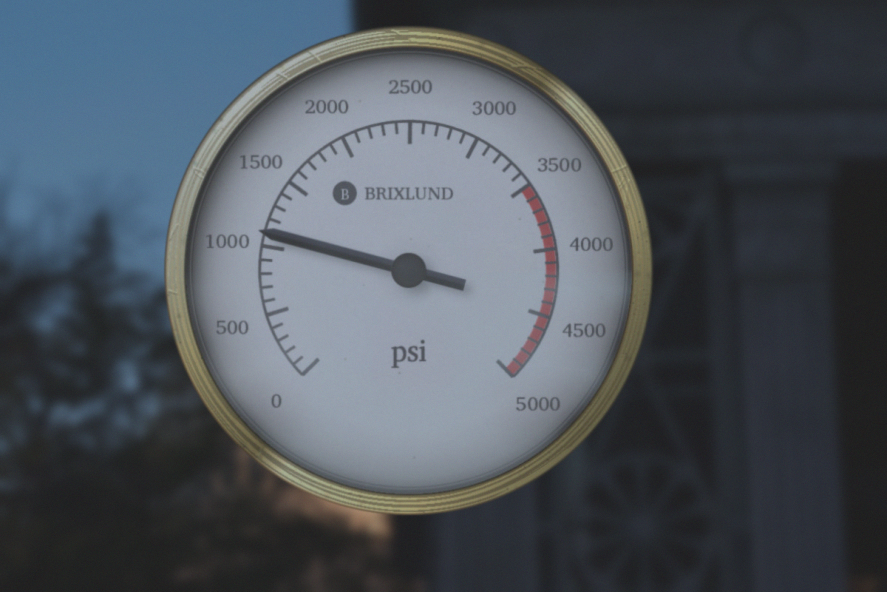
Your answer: **1100** psi
